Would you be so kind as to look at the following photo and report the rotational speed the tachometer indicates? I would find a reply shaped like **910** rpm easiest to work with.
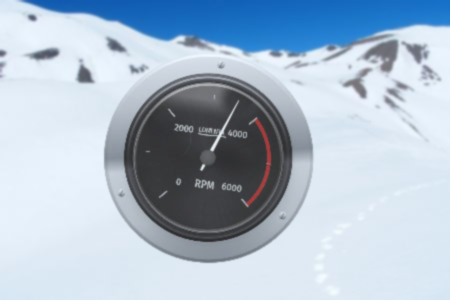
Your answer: **3500** rpm
